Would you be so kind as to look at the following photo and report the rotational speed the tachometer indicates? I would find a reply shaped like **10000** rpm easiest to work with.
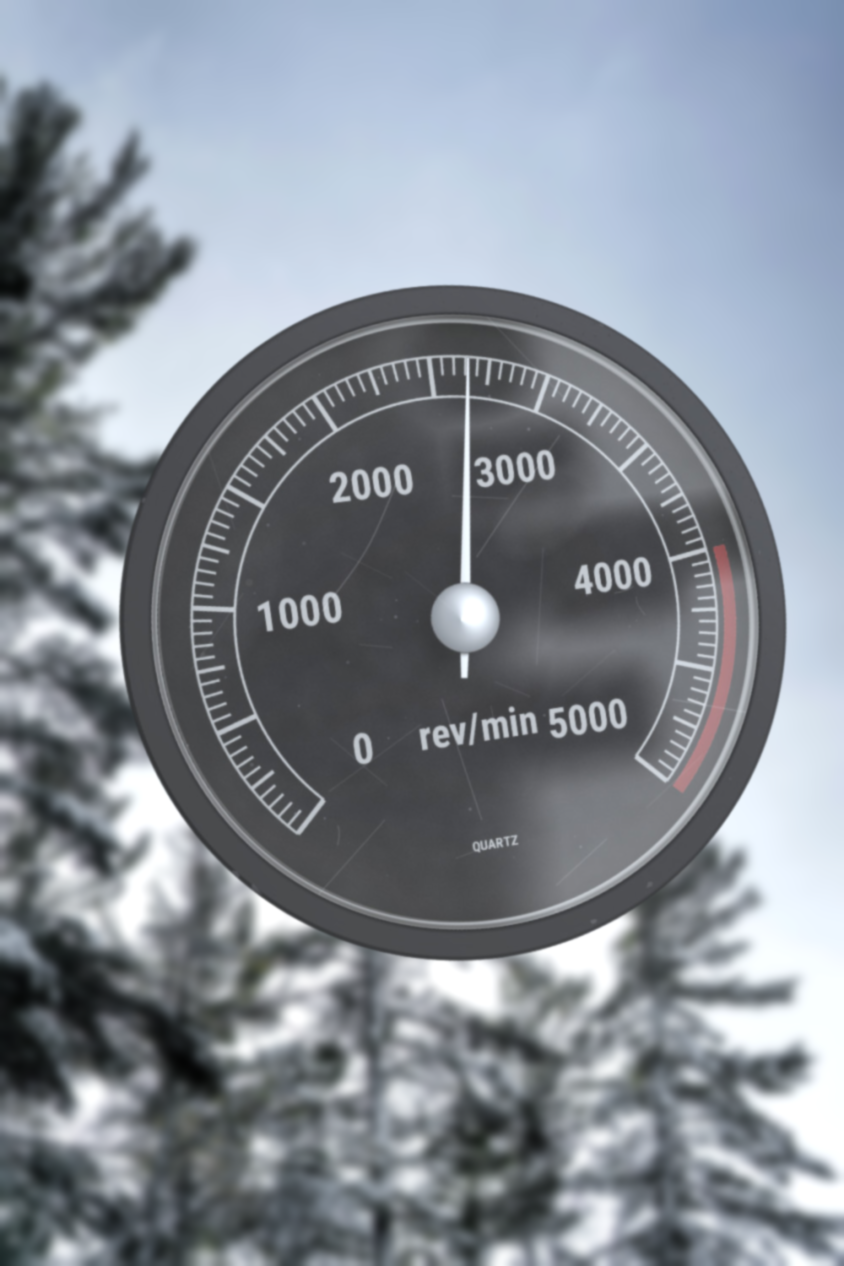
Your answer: **2650** rpm
